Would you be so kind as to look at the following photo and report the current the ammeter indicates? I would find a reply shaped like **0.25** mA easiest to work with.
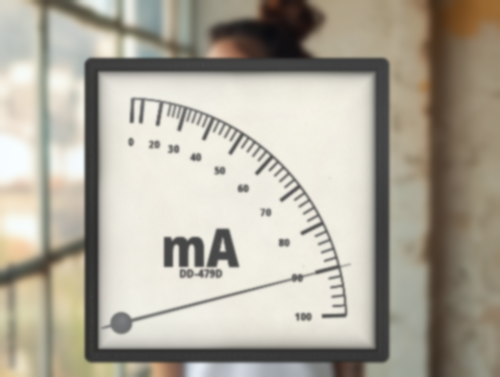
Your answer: **90** mA
